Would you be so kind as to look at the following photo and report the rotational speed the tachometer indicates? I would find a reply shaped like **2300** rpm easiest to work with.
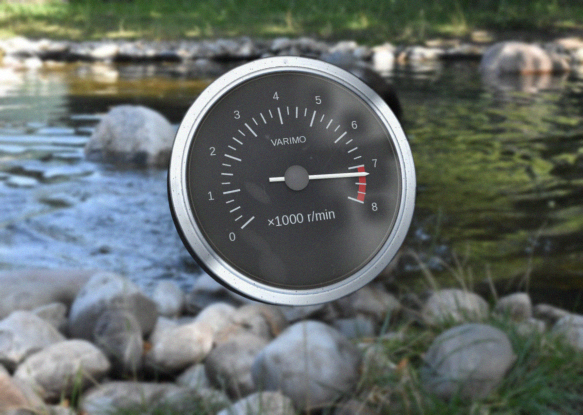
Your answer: **7250** rpm
